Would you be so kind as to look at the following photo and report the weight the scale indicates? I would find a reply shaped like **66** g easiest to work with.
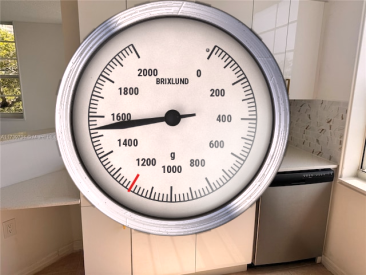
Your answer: **1540** g
